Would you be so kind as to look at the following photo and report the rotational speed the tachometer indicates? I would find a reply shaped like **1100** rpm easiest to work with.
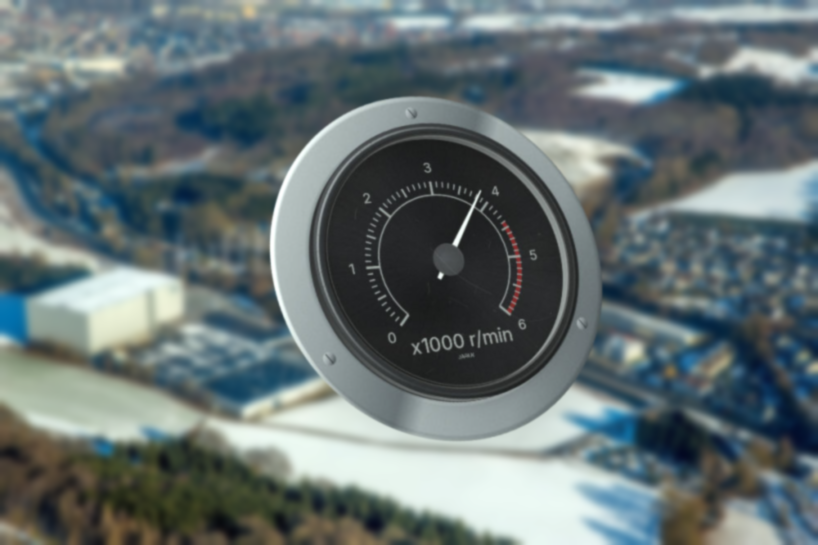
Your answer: **3800** rpm
